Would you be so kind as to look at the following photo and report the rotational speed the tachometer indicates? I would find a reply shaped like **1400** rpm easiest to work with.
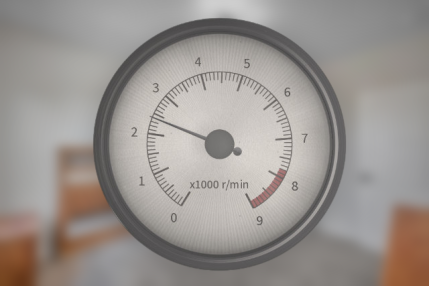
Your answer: **2400** rpm
